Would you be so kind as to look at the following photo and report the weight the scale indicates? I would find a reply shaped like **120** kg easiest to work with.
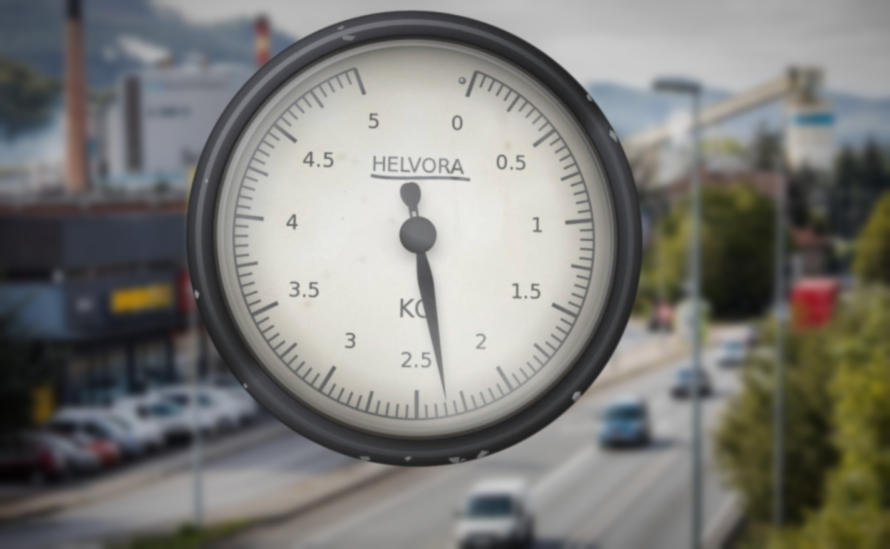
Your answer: **2.35** kg
